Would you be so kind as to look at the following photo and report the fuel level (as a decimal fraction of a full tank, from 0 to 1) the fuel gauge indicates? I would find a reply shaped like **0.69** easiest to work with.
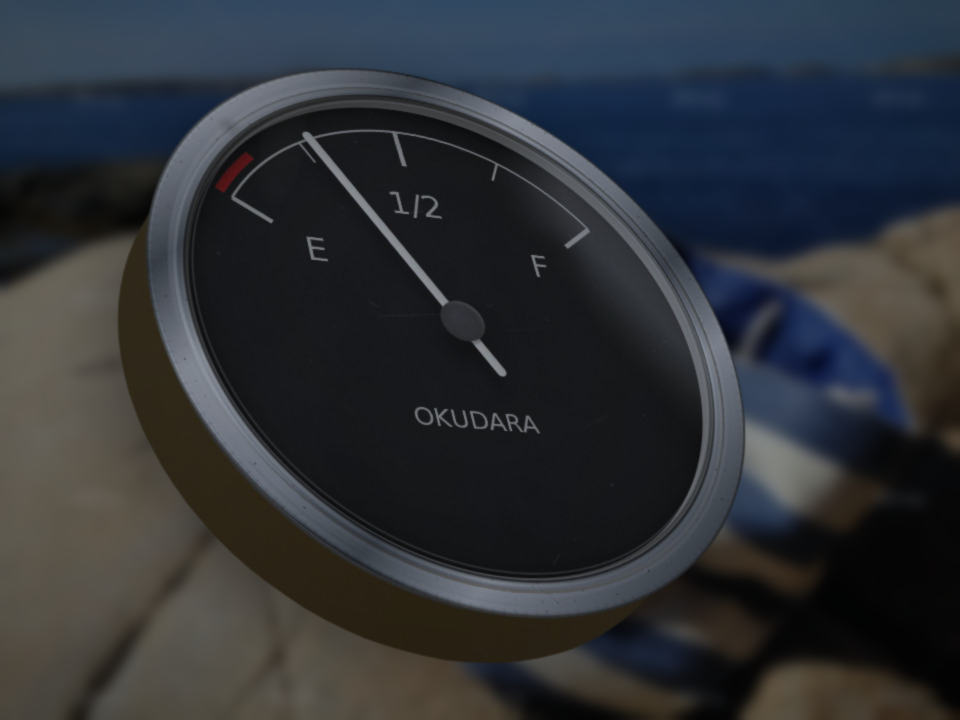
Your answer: **0.25**
